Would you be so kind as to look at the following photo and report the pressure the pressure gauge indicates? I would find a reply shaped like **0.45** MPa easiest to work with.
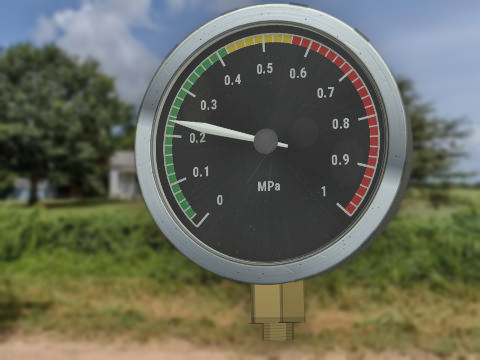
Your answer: **0.23** MPa
